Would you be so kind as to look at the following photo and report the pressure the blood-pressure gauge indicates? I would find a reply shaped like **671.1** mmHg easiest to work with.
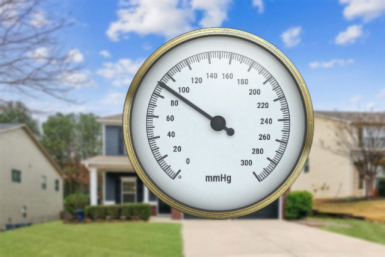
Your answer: **90** mmHg
